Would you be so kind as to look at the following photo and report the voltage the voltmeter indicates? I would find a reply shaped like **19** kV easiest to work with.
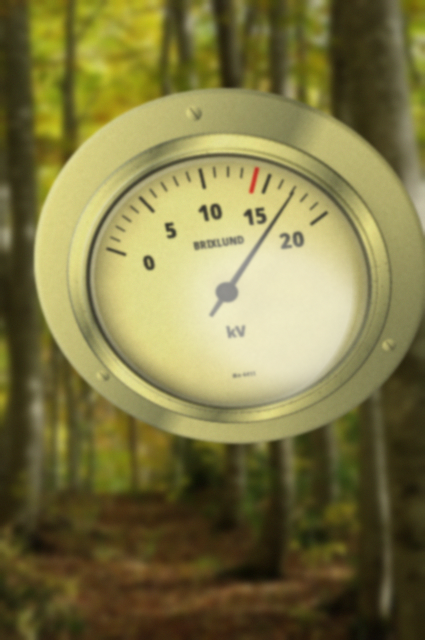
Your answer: **17** kV
